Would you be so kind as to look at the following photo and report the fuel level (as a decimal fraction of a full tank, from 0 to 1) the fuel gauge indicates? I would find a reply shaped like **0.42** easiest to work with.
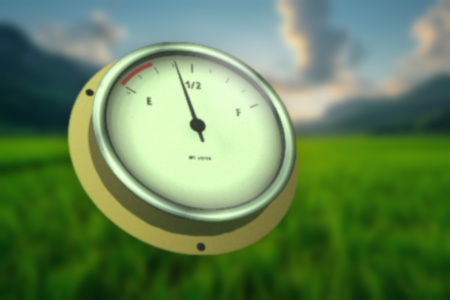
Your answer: **0.375**
